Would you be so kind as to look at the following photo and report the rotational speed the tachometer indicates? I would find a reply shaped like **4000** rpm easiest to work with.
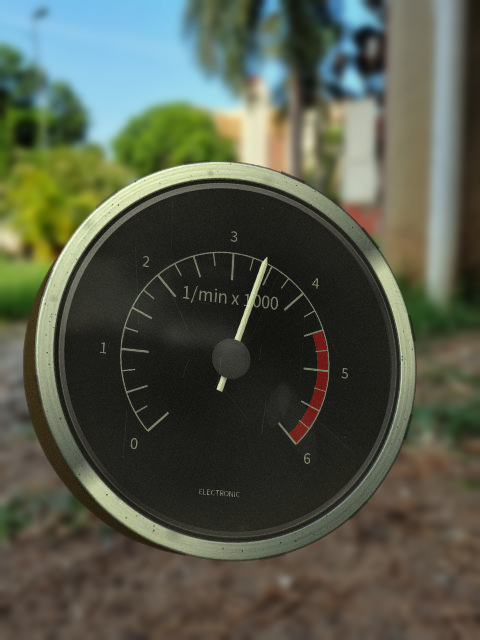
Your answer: **3375** rpm
